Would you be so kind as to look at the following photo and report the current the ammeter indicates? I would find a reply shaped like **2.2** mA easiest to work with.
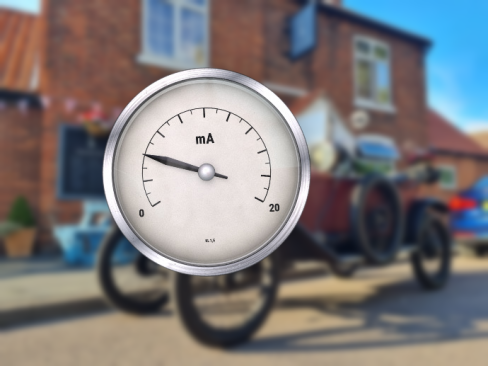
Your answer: **4** mA
